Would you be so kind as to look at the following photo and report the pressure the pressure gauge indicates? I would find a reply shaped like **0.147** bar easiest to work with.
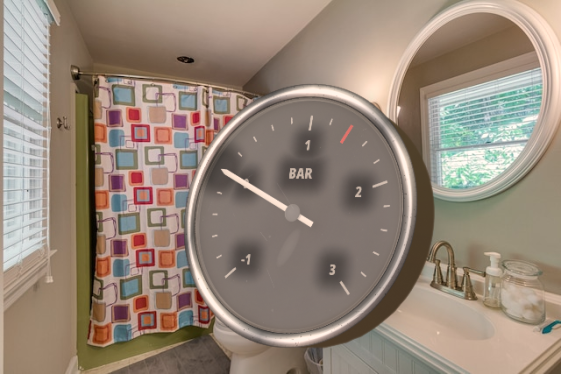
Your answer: **0** bar
